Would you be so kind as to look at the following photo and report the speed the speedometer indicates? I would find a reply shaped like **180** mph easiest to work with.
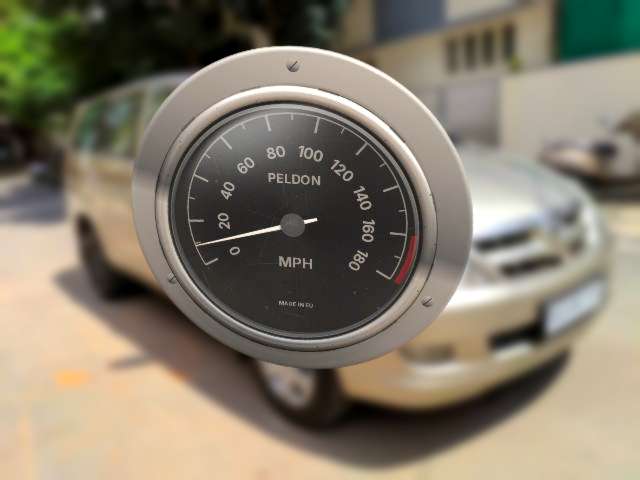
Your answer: **10** mph
